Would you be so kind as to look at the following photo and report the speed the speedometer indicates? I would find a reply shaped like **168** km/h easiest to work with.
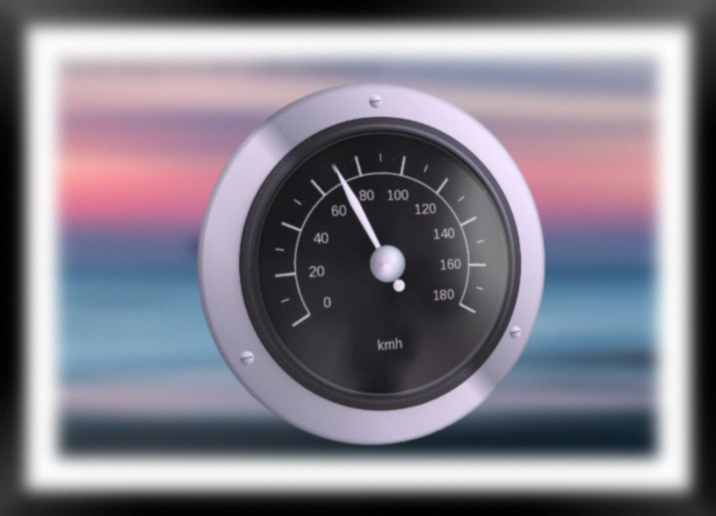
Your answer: **70** km/h
